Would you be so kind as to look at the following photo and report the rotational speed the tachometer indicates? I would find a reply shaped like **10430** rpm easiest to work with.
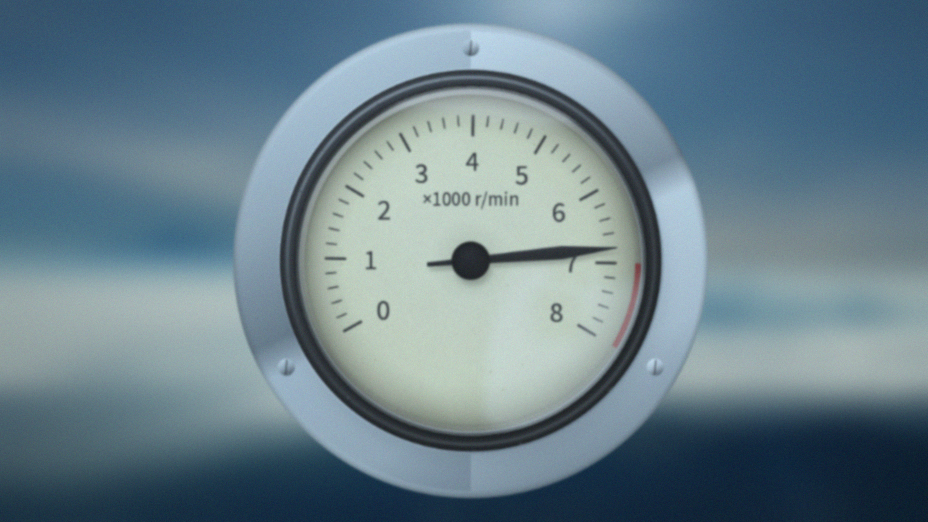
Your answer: **6800** rpm
